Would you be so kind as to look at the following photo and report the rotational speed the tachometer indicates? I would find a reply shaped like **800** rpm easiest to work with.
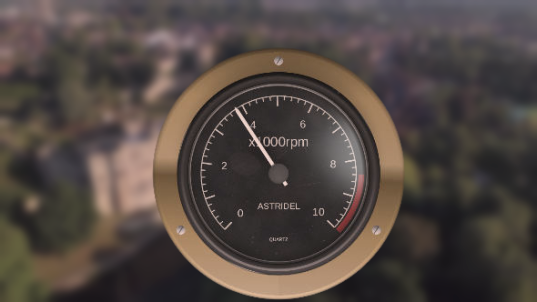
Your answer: **3800** rpm
